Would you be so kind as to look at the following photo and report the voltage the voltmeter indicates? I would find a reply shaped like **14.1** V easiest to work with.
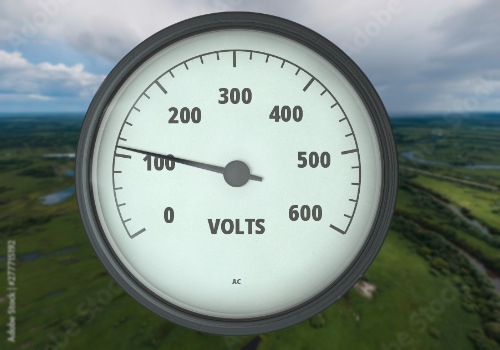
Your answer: **110** V
